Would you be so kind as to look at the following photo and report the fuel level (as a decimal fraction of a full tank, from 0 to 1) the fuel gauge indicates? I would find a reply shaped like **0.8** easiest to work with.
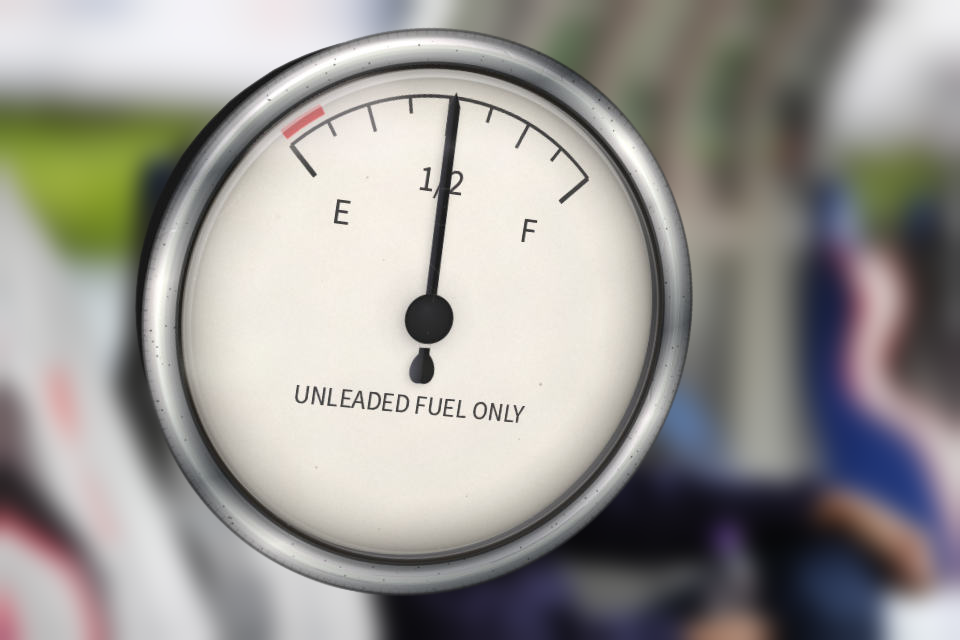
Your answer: **0.5**
